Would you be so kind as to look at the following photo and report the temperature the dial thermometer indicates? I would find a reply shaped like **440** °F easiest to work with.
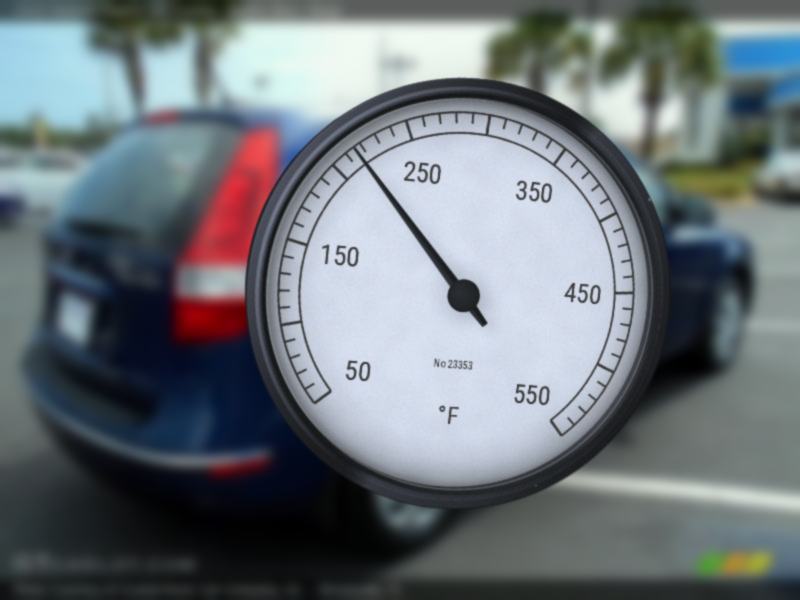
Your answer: **215** °F
